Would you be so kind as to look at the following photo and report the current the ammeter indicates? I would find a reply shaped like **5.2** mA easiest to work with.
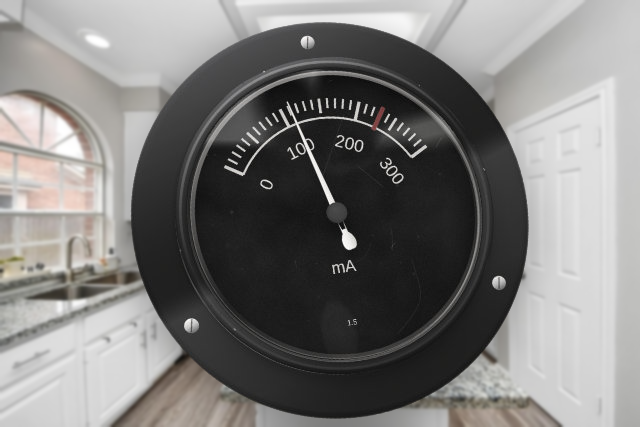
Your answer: **110** mA
